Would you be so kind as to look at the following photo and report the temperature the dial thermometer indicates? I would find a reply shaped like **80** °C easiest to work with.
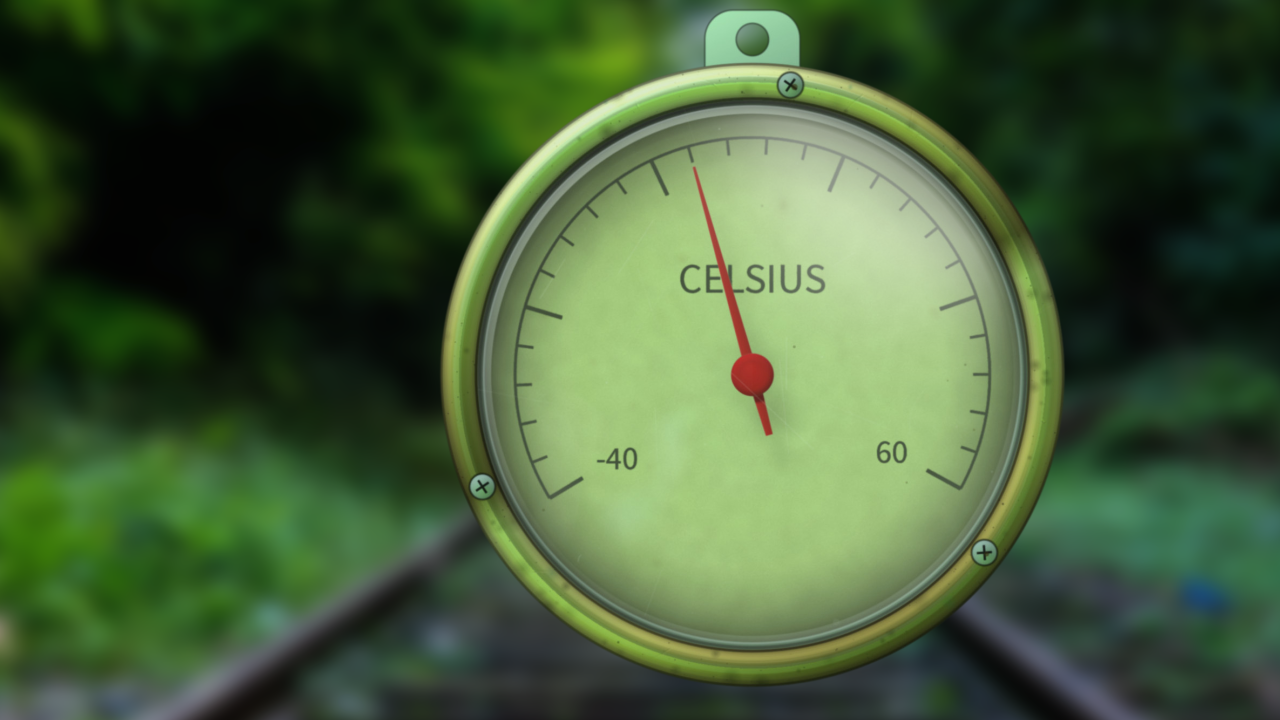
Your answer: **4** °C
